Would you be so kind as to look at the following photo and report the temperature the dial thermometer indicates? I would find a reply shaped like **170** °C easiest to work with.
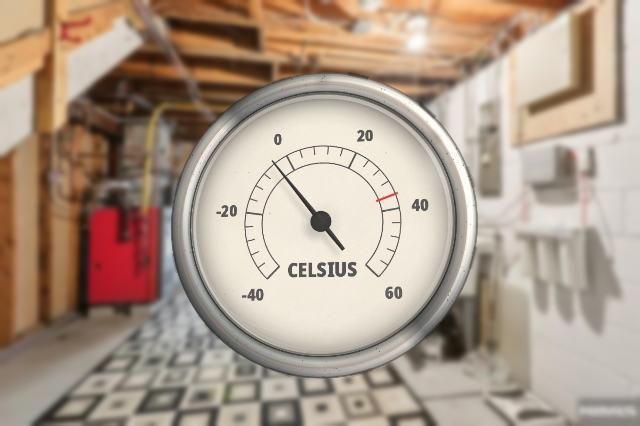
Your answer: **-4** °C
